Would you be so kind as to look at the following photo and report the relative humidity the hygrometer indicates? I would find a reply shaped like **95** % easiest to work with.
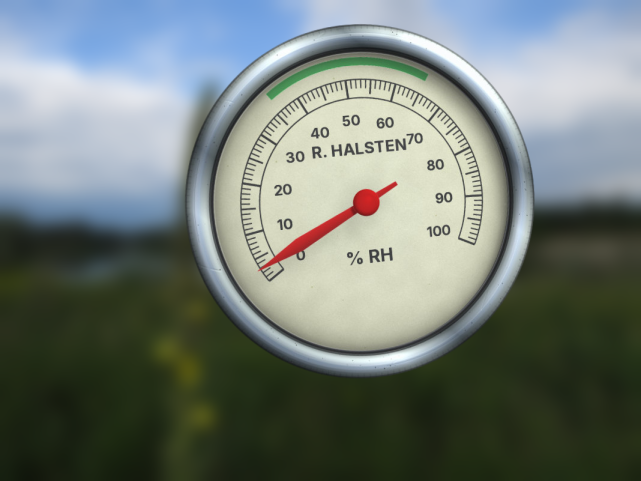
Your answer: **3** %
